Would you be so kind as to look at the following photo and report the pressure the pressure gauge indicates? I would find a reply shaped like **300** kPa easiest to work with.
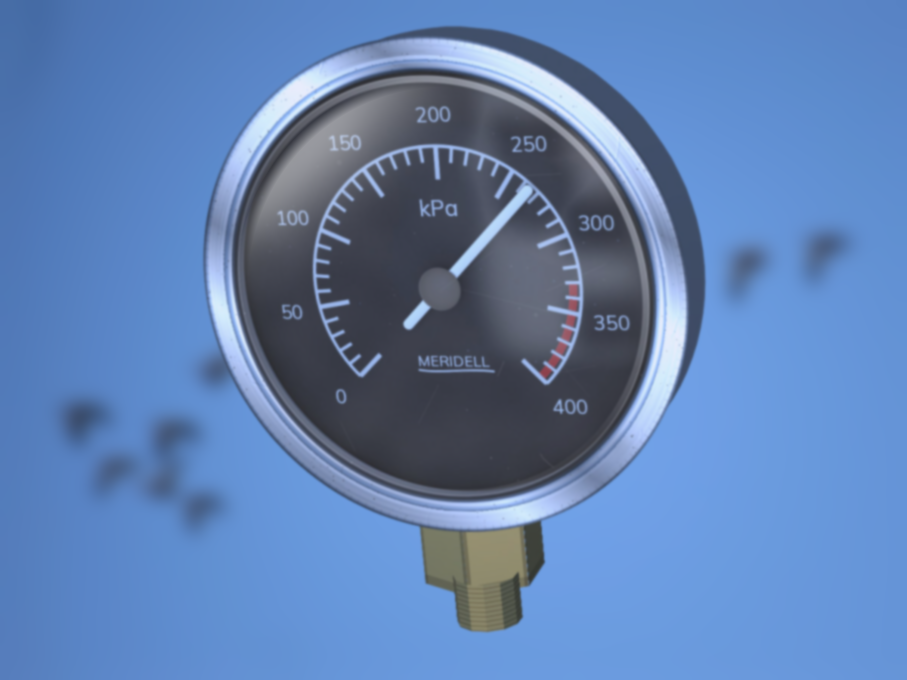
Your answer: **265** kPa
